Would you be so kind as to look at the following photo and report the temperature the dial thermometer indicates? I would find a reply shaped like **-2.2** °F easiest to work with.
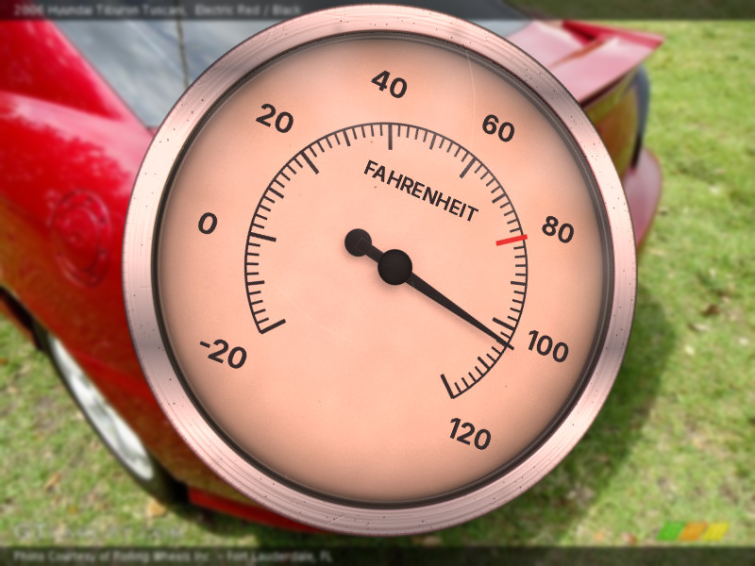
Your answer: **104** °F
